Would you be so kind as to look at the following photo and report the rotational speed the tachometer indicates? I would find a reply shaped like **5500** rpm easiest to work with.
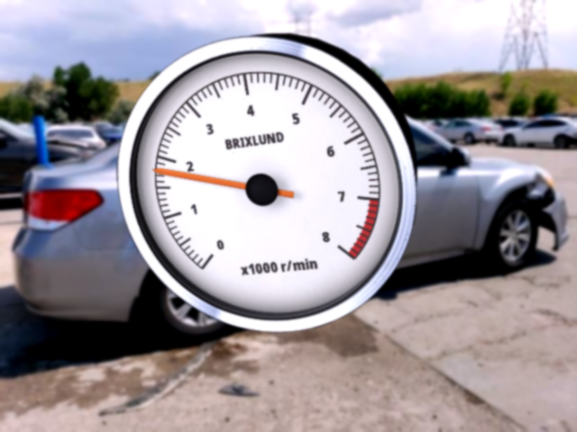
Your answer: **1800** rpm
